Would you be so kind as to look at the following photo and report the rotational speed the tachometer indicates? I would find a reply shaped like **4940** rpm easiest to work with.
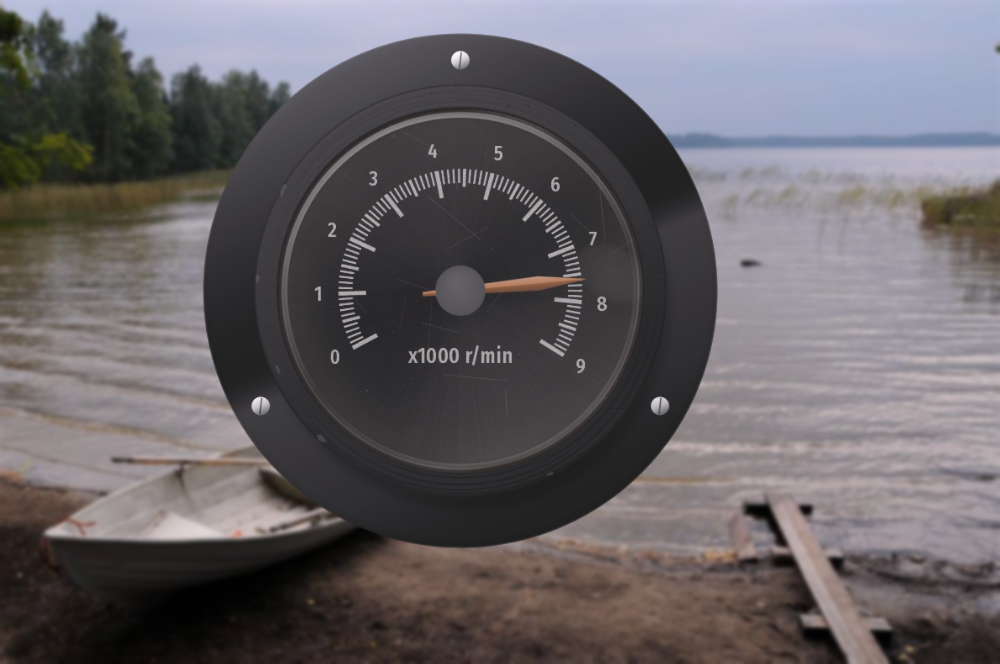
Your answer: **7600** rpm
